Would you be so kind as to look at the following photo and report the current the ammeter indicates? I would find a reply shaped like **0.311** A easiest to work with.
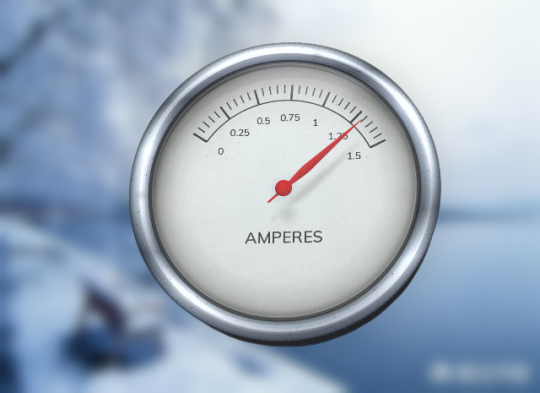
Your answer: **1.3** A
